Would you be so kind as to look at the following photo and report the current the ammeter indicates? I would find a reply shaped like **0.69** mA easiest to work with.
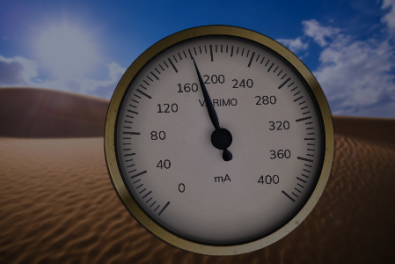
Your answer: **180** mA
